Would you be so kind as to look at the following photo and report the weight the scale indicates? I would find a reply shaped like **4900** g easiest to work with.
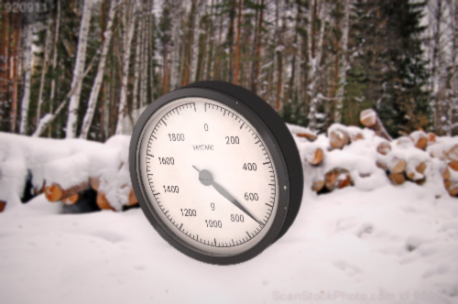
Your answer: **700** g
